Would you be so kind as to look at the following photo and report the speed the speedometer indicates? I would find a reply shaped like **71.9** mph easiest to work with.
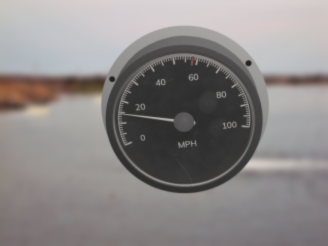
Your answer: **15** mph
